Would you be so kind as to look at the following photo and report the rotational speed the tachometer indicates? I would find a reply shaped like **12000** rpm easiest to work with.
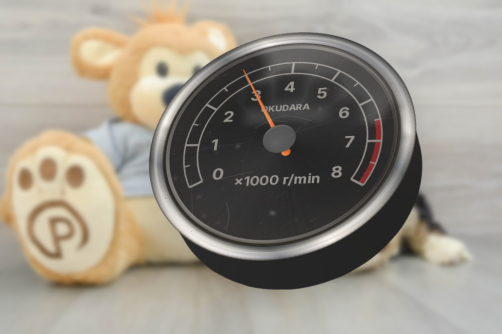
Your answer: **3000** rpm
